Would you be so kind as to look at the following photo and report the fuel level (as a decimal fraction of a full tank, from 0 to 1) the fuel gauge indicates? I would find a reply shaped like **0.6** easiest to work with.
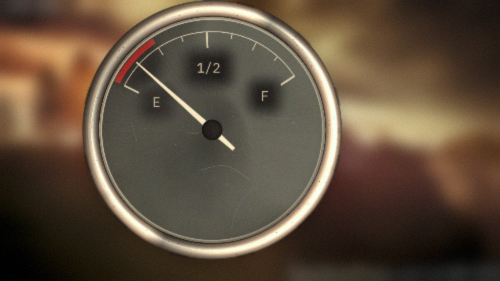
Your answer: **0.125**
